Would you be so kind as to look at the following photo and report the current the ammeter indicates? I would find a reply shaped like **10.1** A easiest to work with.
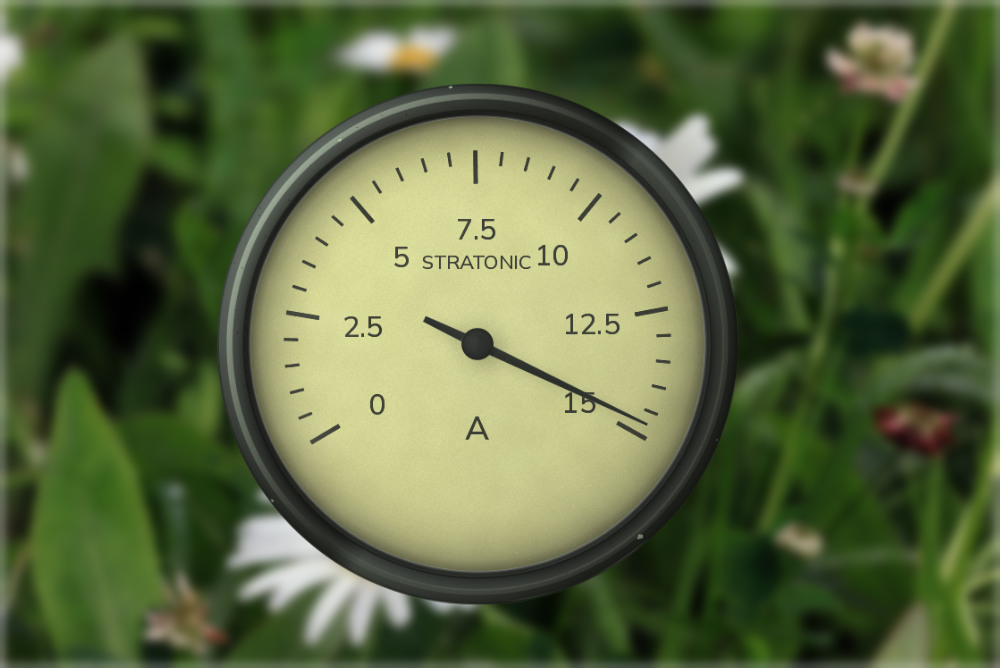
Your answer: **14.75** A
